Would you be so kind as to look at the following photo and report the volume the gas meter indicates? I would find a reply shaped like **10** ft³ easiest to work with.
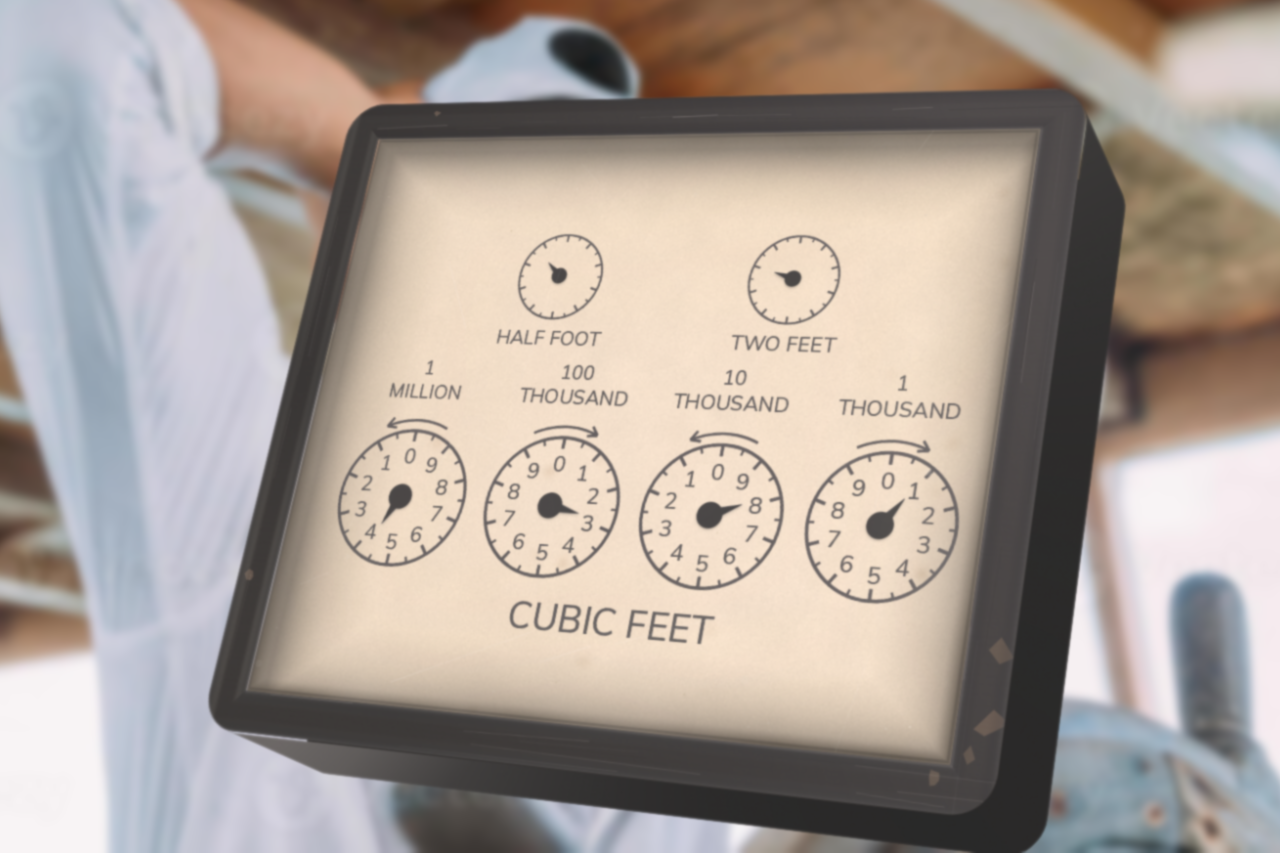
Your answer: **428100** ft³
